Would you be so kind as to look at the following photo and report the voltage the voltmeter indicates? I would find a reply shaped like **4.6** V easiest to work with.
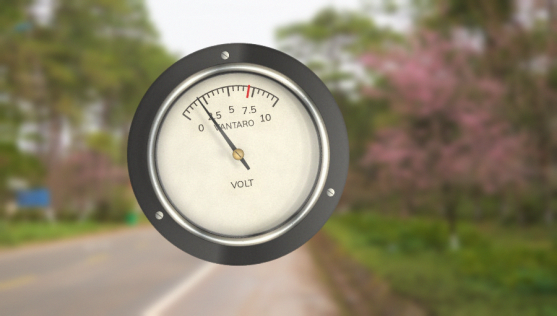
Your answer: **2** V
